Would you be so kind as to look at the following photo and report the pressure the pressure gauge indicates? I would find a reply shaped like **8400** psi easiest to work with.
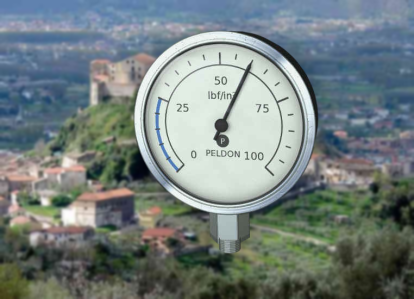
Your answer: **60** psi
